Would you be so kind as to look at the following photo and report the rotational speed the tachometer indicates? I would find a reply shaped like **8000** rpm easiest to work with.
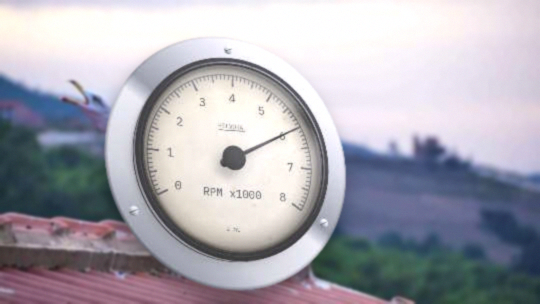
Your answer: **6000** rpm
